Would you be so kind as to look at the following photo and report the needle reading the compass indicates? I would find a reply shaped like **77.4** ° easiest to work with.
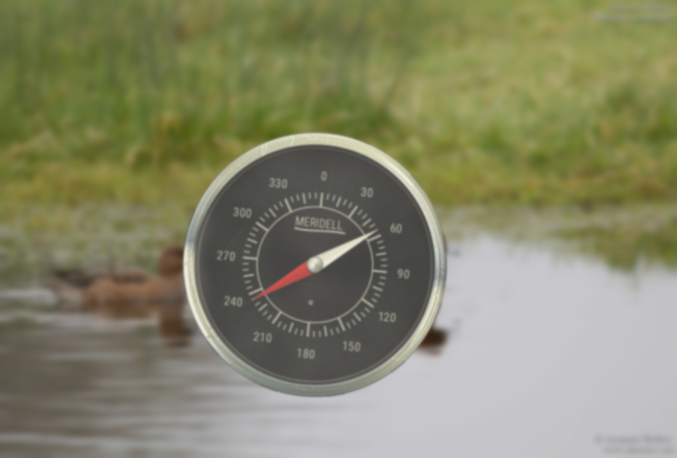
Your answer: **235** °
